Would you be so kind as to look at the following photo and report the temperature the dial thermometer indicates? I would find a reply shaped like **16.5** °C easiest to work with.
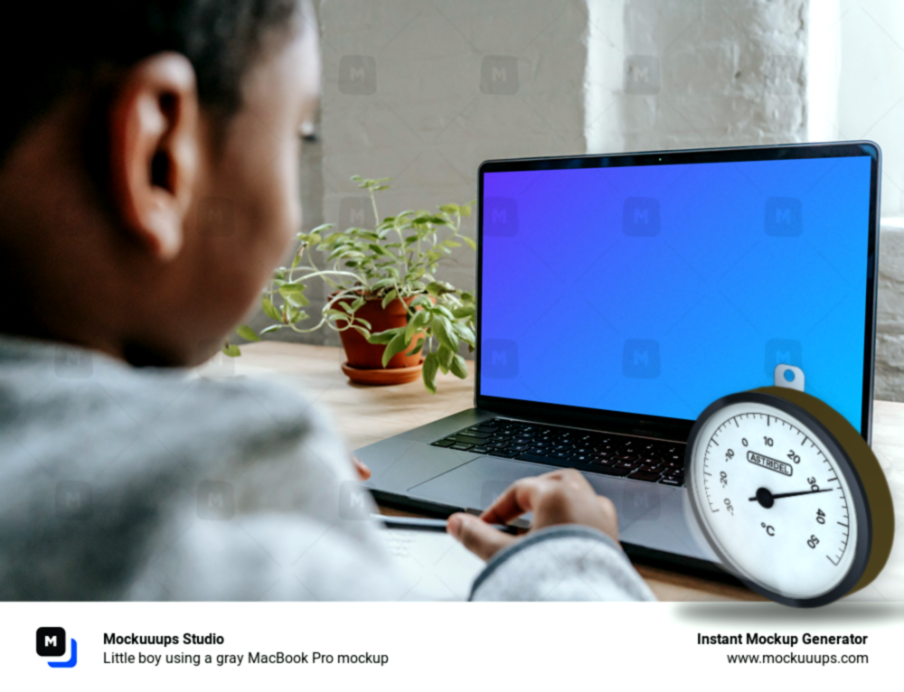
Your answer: **32** °C
